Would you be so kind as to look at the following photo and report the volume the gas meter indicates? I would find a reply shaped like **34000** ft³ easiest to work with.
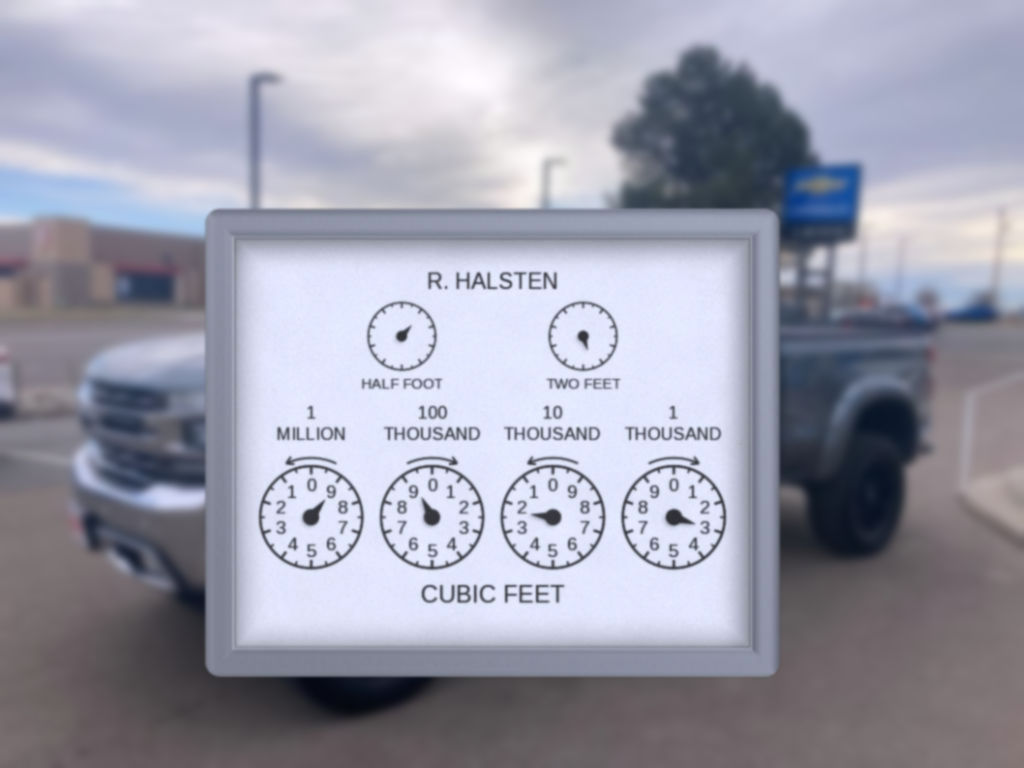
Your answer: **892300** ft³
